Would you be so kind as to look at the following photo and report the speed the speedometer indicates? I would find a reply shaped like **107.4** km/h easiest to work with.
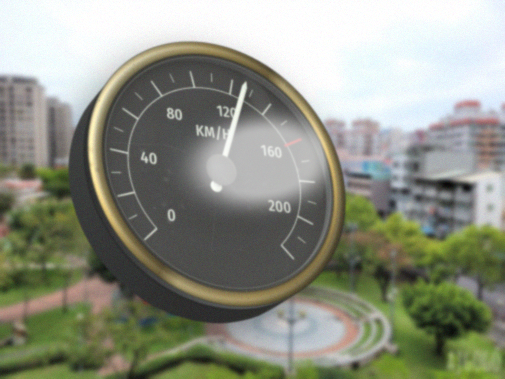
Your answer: **125** km/h
